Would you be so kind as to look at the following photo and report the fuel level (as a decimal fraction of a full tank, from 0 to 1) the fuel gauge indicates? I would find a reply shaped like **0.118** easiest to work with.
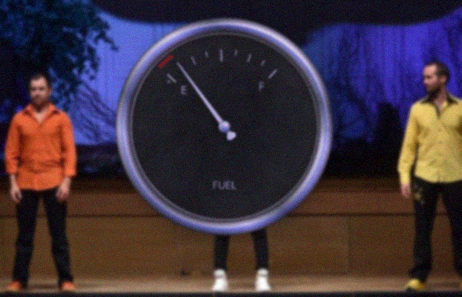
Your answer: **0.125**
